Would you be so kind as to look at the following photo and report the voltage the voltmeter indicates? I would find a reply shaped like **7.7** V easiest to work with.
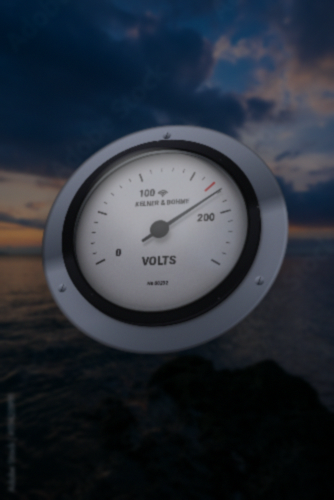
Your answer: **180** V
